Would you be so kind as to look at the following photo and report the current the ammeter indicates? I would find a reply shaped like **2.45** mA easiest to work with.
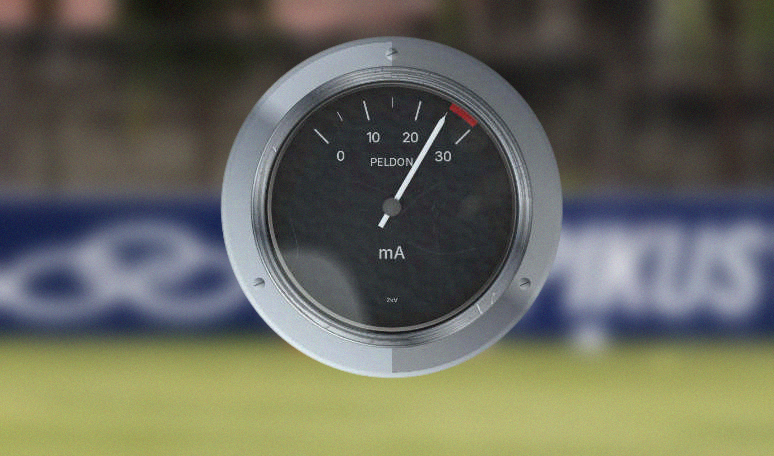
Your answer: **25** mA
